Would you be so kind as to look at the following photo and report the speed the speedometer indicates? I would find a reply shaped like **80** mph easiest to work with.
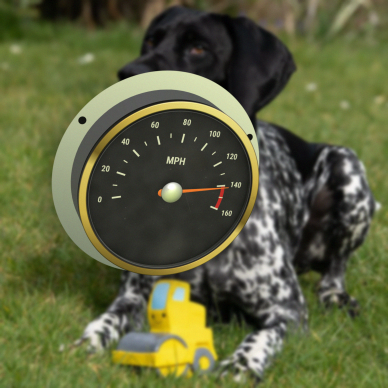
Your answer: **140** mph
